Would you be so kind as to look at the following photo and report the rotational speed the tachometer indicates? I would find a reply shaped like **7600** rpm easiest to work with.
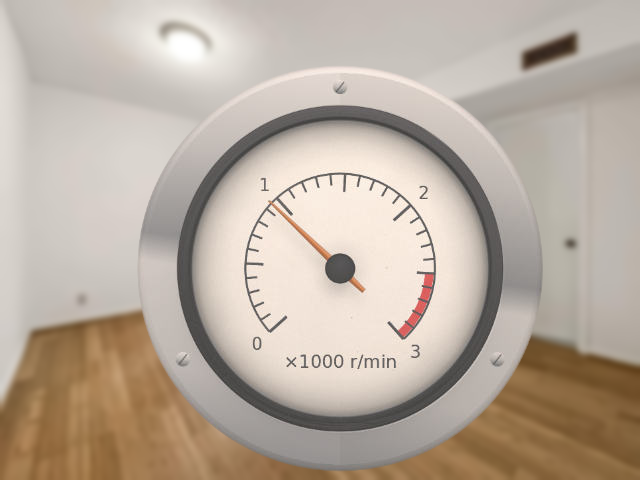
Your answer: **950** rpm
